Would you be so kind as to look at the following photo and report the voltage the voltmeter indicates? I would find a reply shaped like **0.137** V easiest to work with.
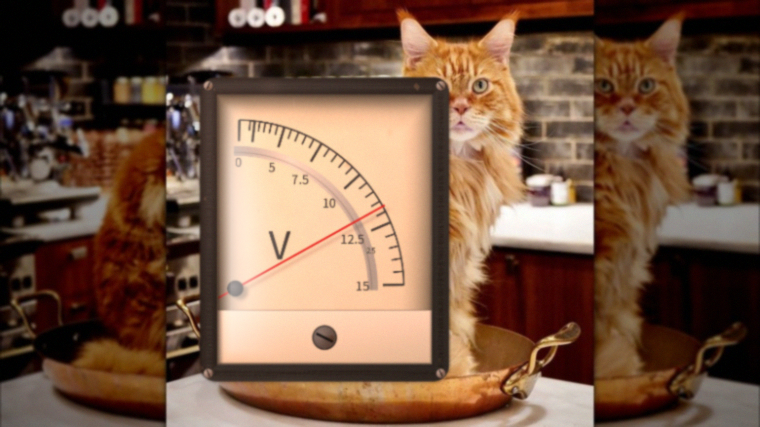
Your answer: **11.75** V
